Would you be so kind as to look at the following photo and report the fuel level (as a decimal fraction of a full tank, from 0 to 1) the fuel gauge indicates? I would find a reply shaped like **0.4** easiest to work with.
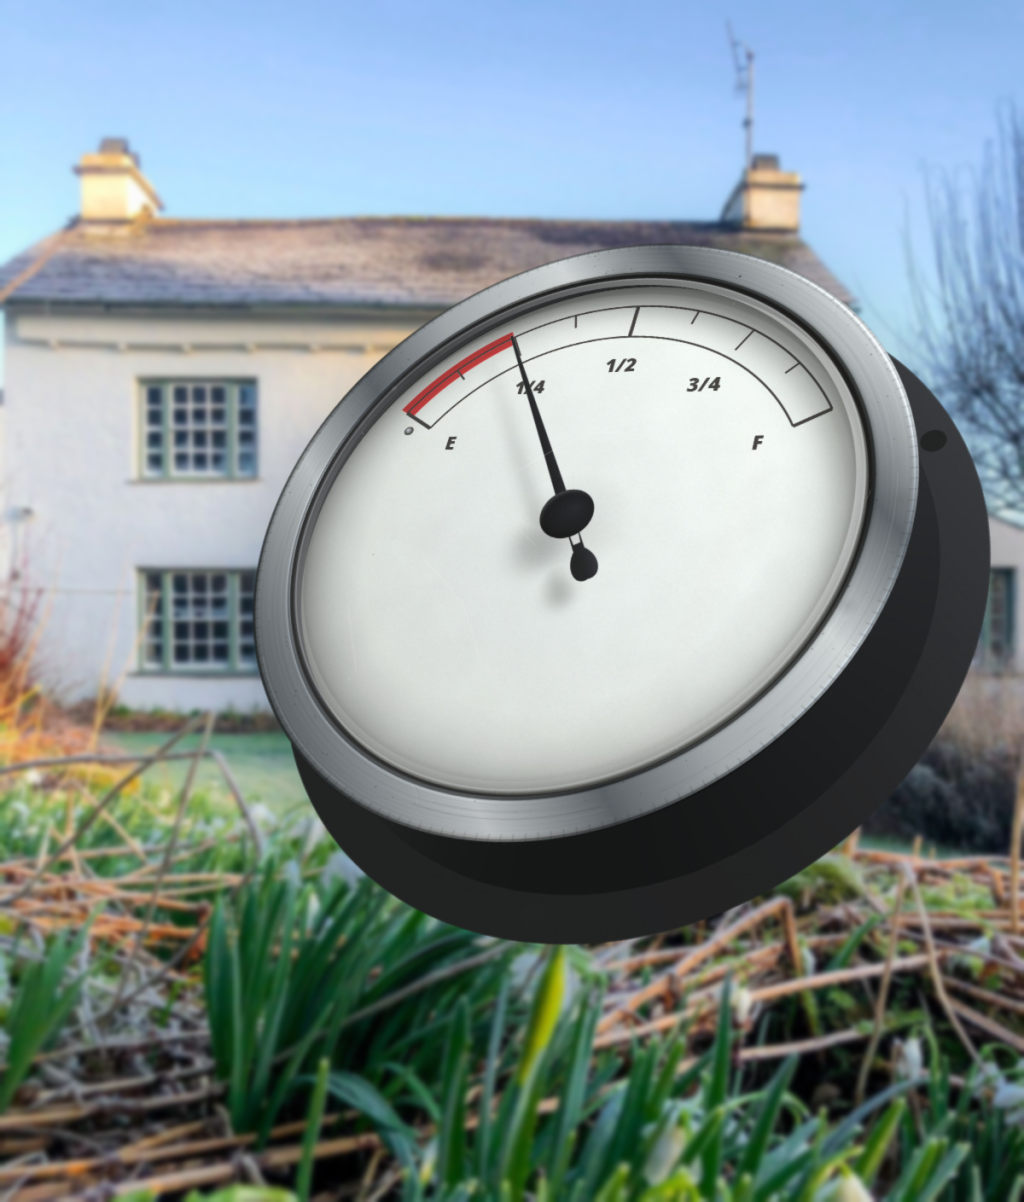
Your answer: **0.25**
